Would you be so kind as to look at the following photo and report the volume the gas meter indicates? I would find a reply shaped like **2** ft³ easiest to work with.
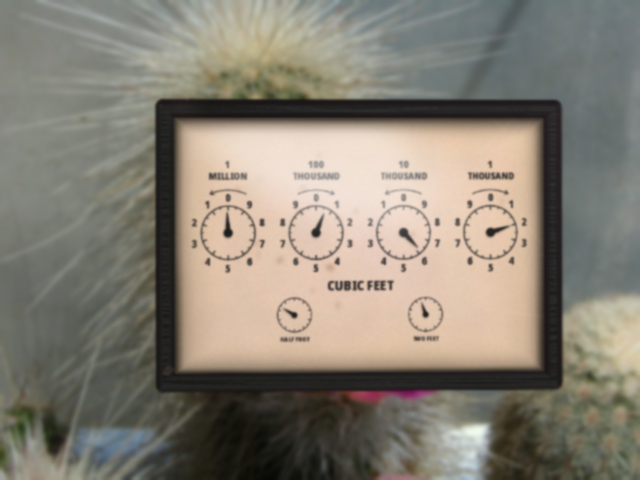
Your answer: **6200** ft³
